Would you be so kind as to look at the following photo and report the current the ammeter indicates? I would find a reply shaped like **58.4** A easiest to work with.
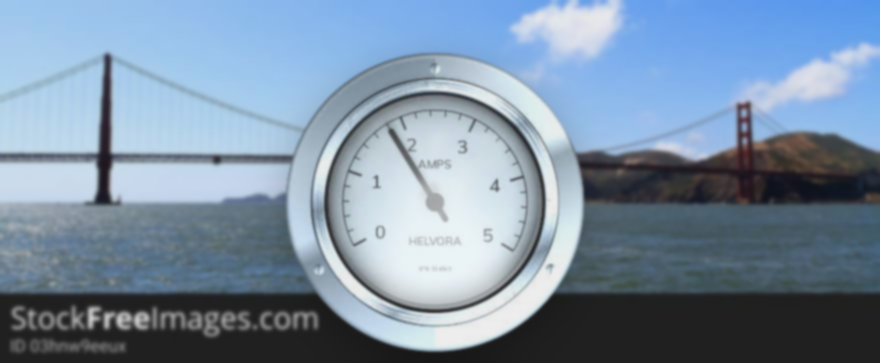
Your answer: **1.8** A
